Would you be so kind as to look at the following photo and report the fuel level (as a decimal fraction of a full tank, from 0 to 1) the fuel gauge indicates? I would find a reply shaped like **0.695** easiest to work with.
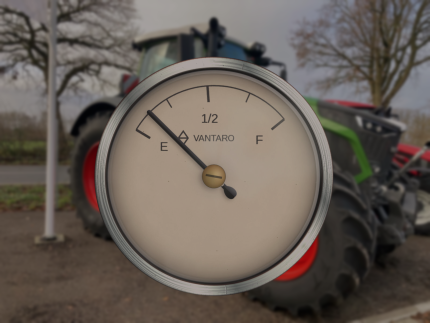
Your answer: **0.125**
